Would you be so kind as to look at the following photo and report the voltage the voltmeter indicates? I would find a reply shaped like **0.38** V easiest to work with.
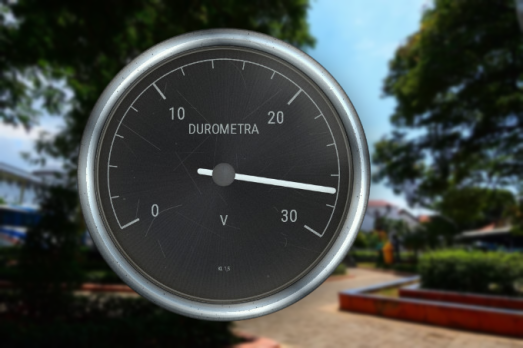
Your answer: **27** V
